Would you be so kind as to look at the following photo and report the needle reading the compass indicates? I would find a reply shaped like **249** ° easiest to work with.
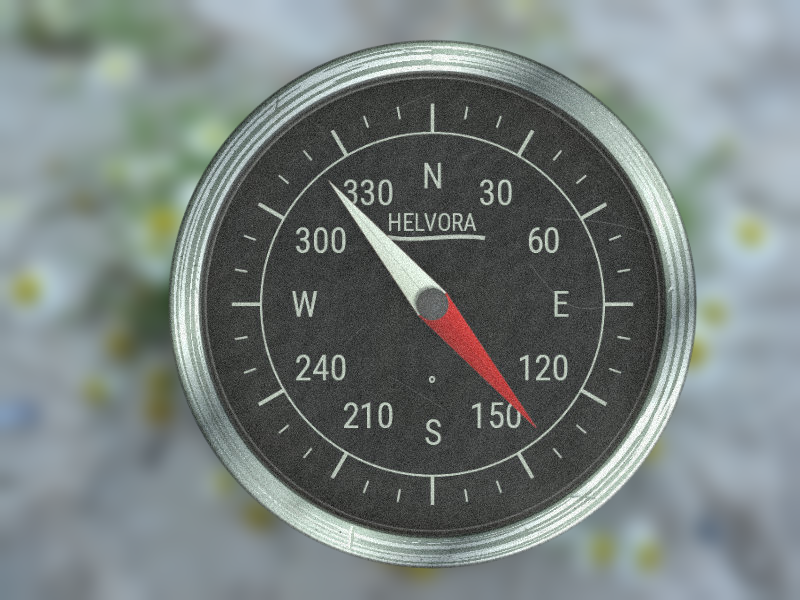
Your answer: **140** °
